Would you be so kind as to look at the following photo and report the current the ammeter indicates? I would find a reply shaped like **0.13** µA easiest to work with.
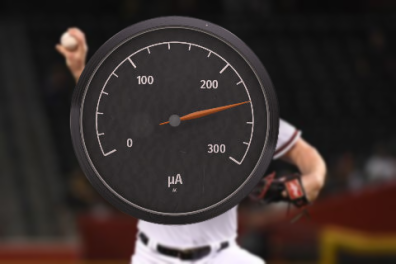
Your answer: **240** µA
